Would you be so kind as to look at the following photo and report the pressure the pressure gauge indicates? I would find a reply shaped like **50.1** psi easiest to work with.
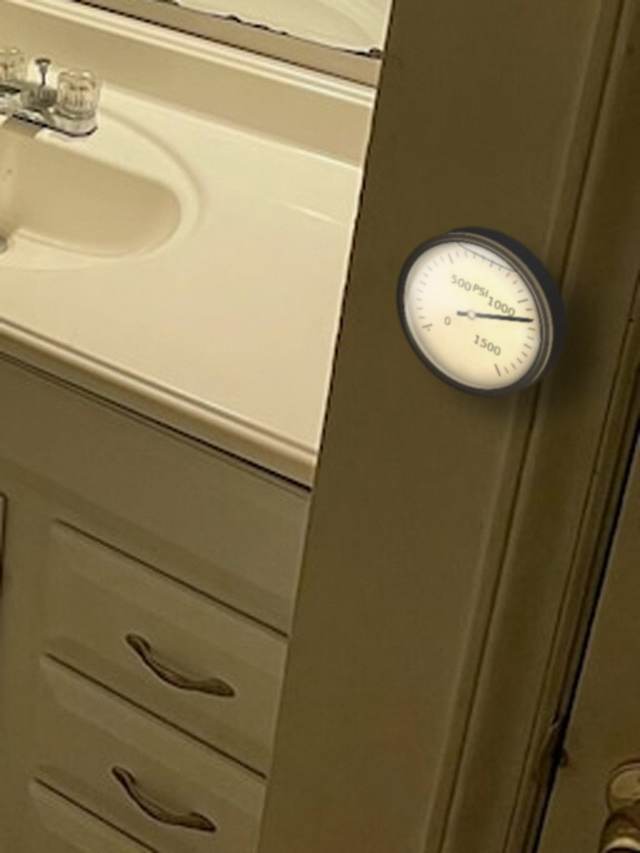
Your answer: **1100** psi
